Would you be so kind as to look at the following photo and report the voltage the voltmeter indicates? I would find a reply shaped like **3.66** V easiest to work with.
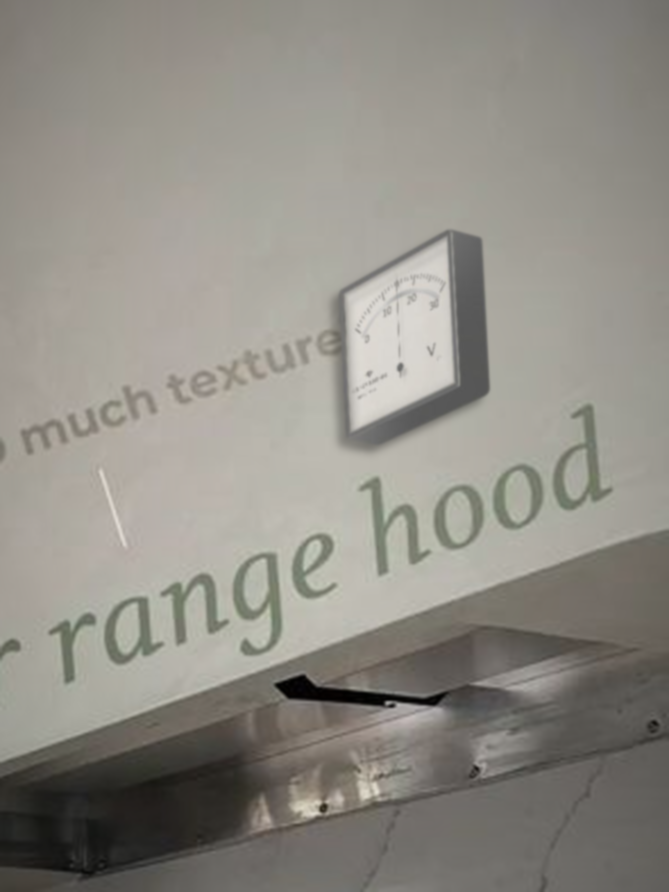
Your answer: **15** V
